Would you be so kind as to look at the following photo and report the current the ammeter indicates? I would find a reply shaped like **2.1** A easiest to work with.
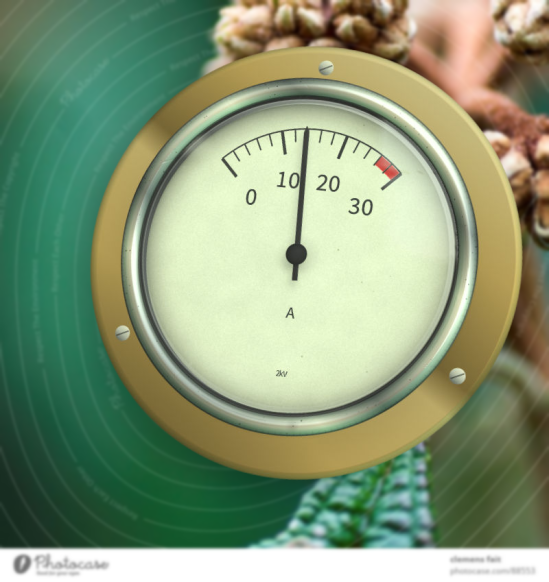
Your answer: **14** A
